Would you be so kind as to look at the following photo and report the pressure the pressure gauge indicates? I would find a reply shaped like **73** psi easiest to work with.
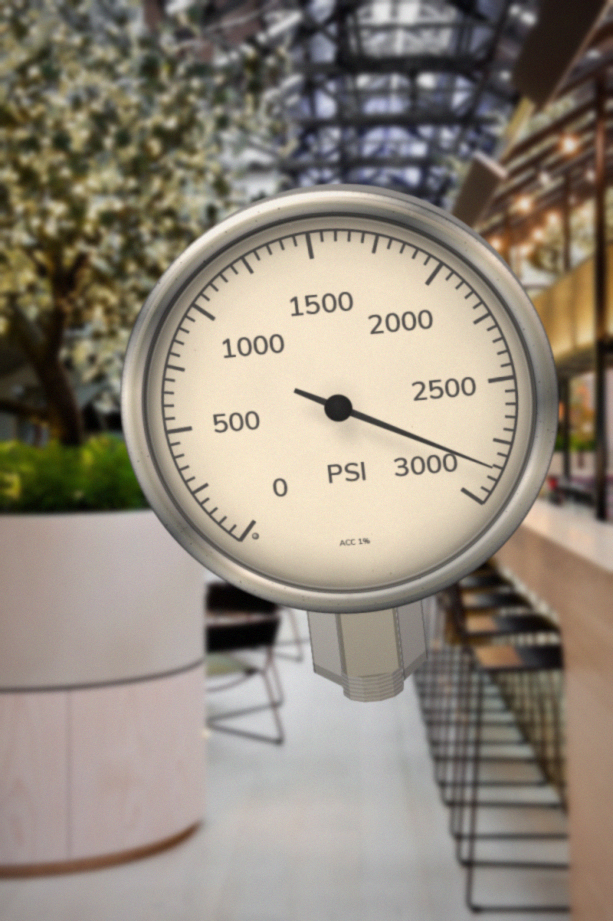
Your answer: **2850** psi
